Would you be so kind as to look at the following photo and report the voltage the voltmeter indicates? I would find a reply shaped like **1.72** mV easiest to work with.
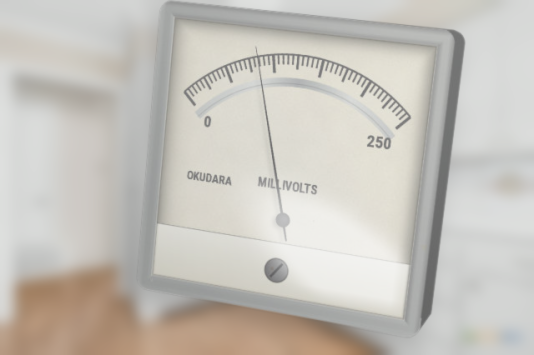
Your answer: **85** mV
